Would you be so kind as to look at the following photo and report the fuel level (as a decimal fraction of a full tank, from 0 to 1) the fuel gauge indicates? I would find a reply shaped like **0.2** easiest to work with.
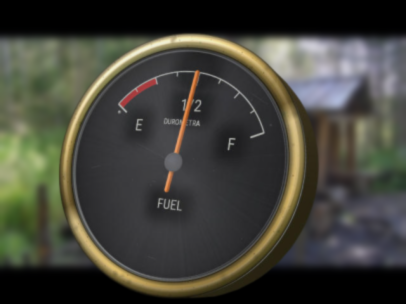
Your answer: **0.5**
